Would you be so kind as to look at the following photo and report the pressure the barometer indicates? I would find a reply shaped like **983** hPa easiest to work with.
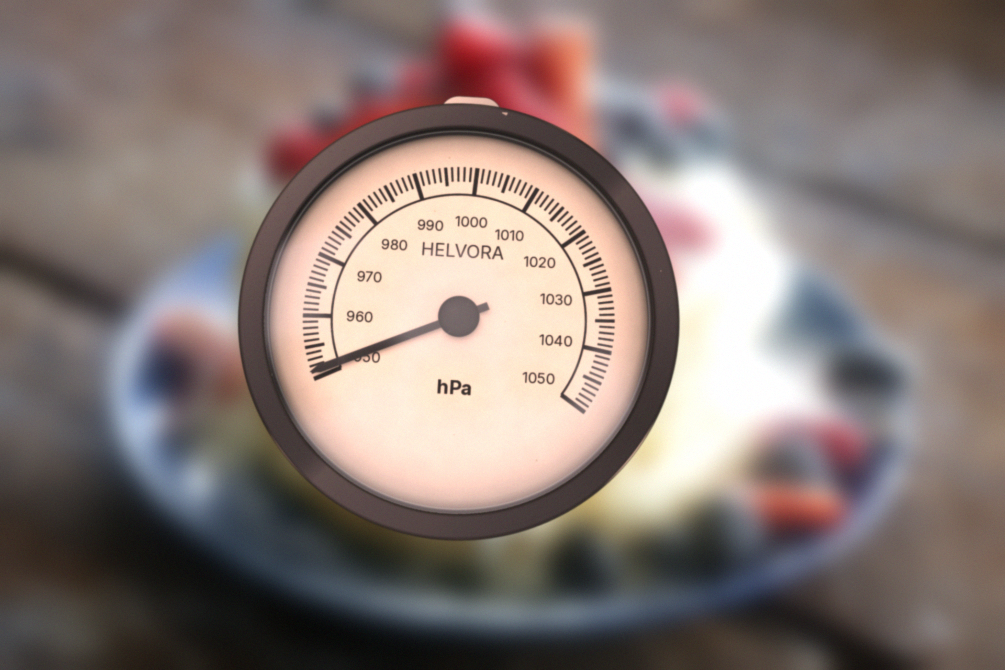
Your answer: **951** hPa
